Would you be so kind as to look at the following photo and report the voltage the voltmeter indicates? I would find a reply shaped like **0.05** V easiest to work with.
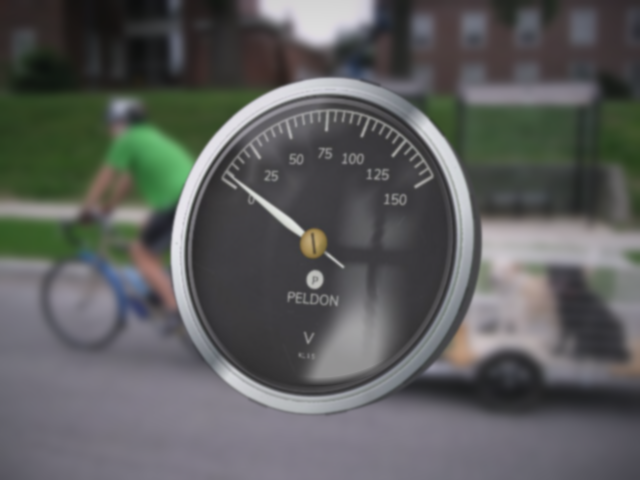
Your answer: **5** V
